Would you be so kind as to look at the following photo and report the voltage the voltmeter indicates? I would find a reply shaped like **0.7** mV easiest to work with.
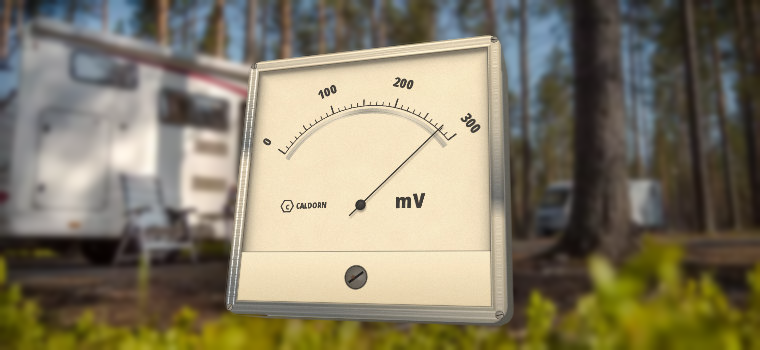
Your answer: **280** mV
